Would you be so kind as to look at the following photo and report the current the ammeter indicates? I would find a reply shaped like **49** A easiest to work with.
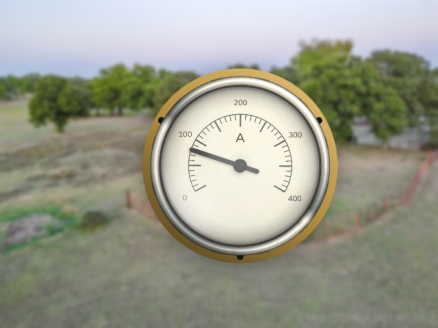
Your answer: **80** A
